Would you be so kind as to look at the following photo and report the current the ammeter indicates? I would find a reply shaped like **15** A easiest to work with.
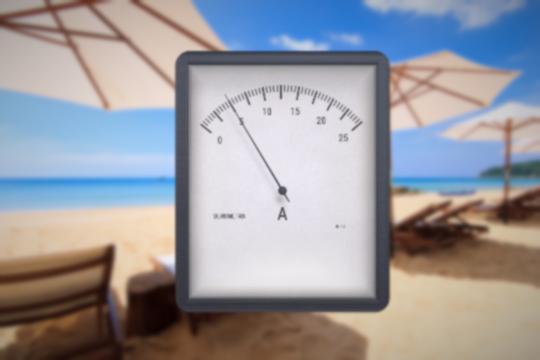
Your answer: **5** A
